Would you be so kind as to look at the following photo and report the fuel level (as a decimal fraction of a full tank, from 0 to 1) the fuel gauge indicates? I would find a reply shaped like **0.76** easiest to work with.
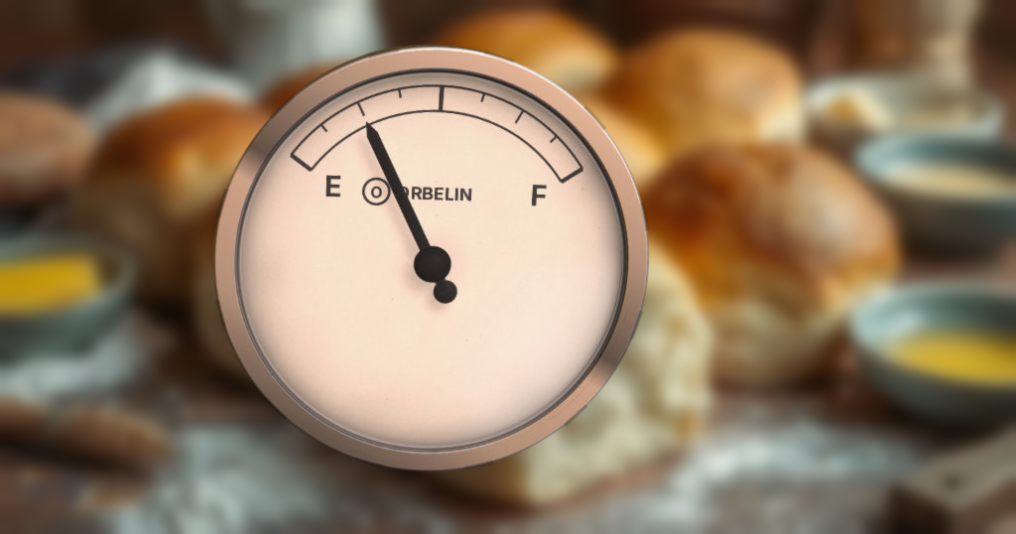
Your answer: **0.25**
